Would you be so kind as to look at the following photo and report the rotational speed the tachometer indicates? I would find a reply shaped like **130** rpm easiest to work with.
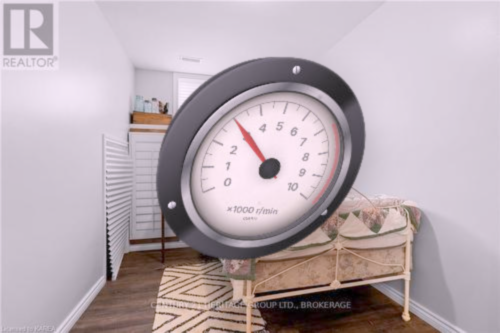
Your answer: **3000** rpm
